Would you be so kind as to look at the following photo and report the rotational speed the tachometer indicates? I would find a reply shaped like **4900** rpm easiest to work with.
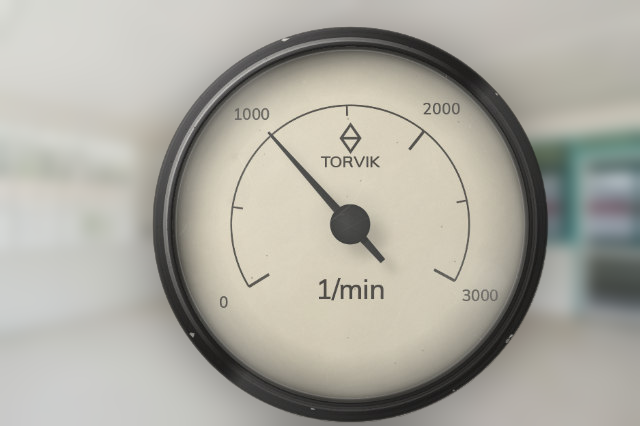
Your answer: **1000** rpm
